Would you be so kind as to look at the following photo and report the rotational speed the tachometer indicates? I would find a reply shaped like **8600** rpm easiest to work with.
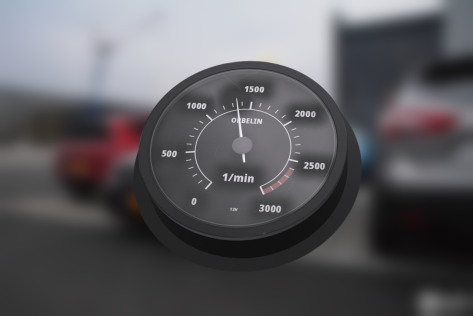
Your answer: **1350** rpm
